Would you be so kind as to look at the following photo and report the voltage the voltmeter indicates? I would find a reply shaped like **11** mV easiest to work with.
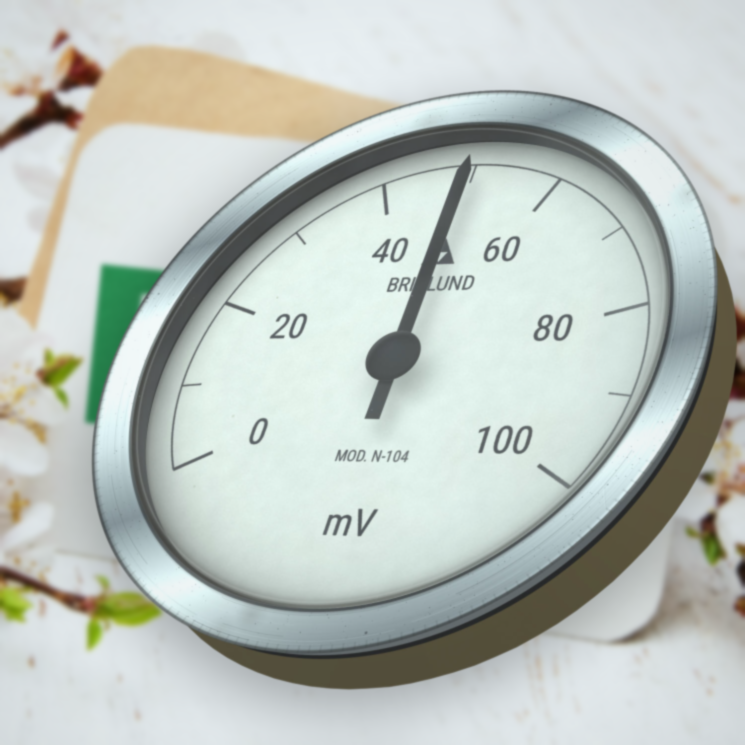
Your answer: **50** mV
